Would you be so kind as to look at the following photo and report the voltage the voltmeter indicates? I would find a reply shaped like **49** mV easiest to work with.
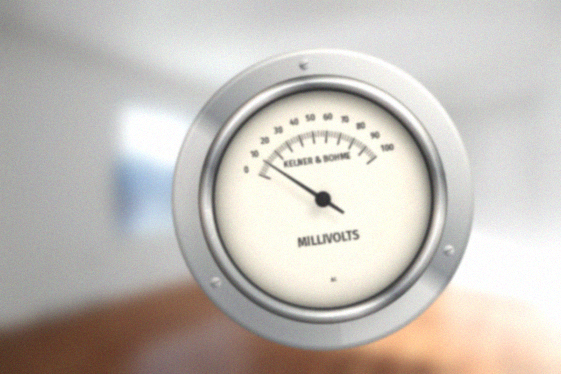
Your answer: **10** mV
